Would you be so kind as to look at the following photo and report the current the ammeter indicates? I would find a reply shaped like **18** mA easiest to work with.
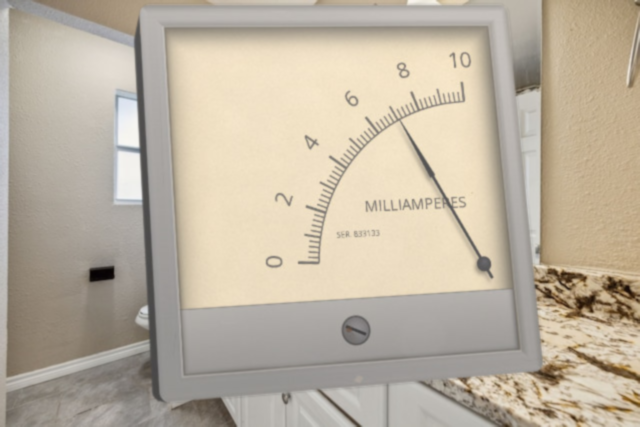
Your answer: **7** mA
